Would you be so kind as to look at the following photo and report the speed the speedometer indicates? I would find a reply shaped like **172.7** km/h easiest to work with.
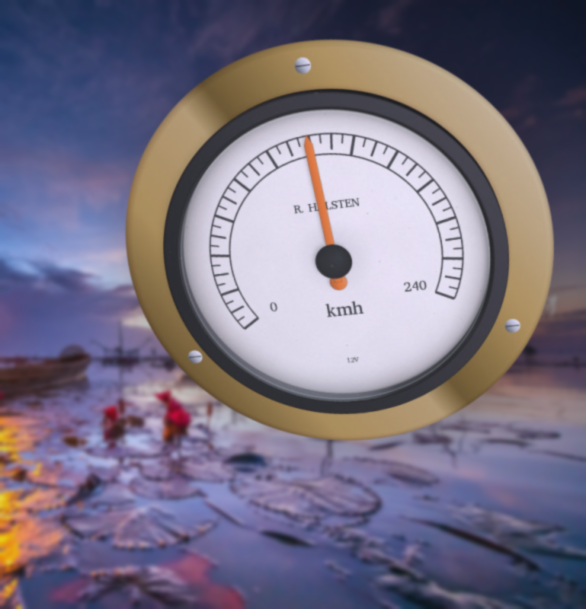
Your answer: **120** km/h
